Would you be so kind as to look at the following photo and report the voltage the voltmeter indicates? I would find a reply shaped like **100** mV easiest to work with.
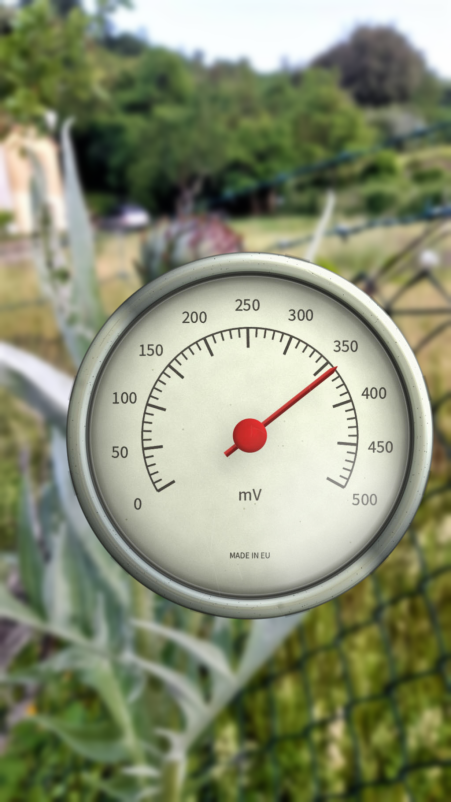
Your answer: **360** mV
